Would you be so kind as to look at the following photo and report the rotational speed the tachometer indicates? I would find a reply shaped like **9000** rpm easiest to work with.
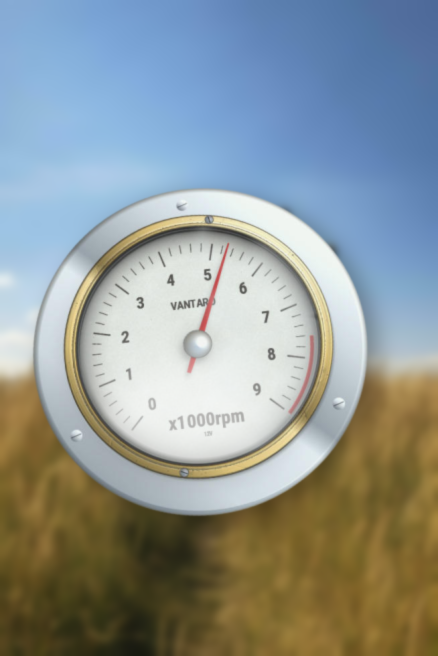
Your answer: **5300** rpm
